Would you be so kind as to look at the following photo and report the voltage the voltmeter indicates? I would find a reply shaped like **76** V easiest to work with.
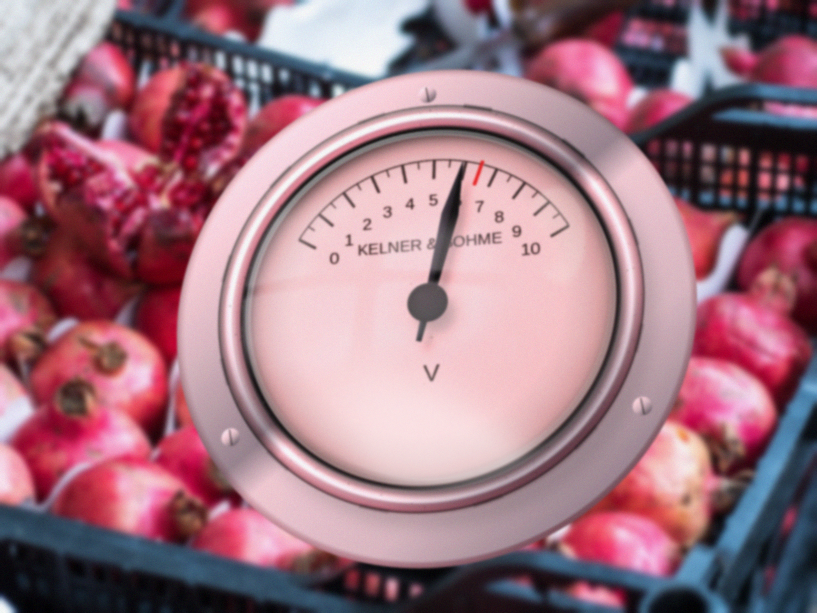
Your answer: **6** V
